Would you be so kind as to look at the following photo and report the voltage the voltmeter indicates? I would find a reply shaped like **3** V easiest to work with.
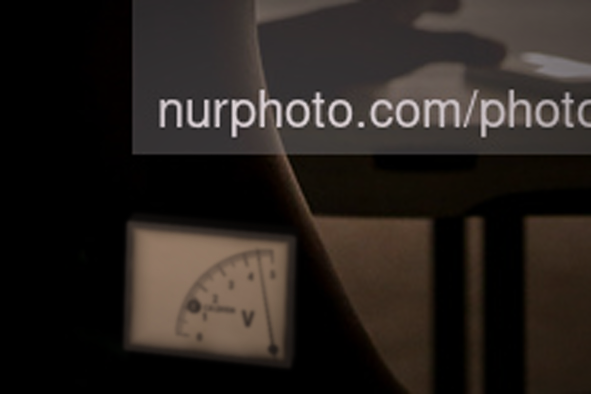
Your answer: **4.5** V
